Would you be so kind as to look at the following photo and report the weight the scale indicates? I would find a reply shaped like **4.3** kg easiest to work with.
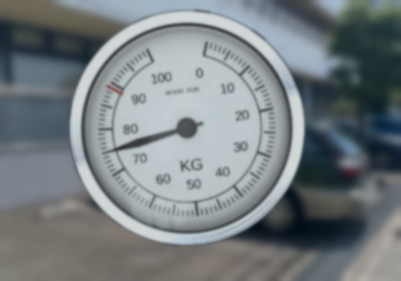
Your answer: **75** kg
